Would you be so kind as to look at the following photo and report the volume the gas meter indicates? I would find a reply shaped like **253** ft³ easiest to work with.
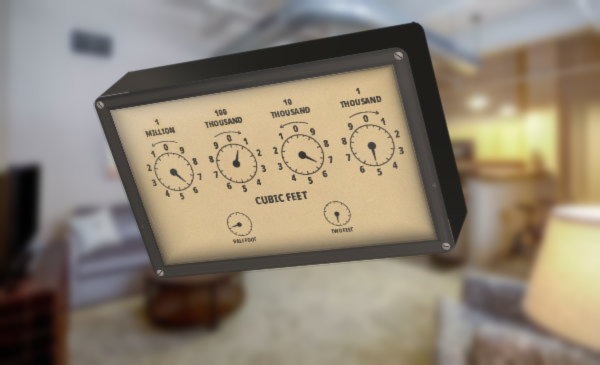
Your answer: **606500** ft³
